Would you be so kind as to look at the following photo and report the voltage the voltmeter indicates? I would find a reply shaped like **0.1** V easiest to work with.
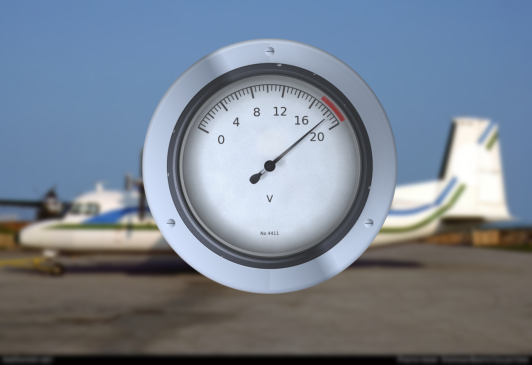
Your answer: **18.5** V
